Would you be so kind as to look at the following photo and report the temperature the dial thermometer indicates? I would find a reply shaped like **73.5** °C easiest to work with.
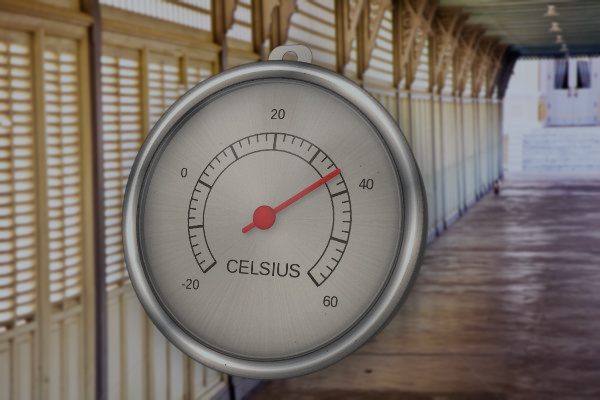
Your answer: **36** °C
